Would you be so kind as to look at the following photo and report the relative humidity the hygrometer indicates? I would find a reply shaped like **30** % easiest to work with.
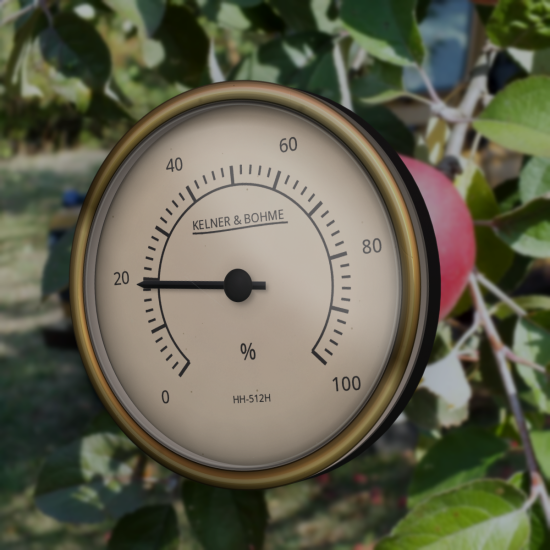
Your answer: **19** %
